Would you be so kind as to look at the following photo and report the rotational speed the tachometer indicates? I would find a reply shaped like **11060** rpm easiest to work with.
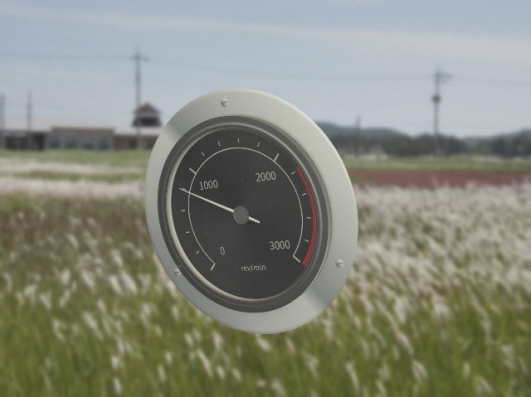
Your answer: **800** rpm
